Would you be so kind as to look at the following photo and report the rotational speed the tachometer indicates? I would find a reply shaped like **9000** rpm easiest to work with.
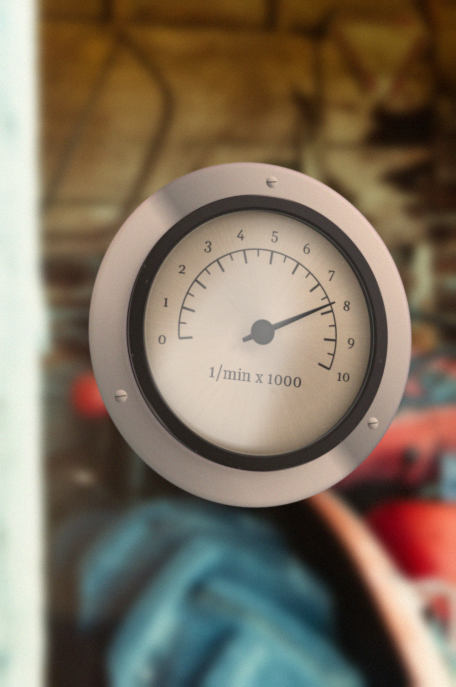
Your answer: **7750** rpm
